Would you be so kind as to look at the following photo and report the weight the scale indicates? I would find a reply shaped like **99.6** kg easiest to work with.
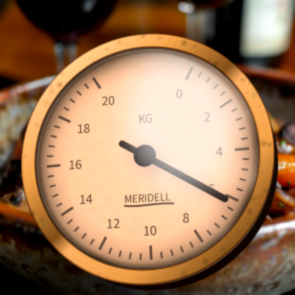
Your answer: **6.2** kg
